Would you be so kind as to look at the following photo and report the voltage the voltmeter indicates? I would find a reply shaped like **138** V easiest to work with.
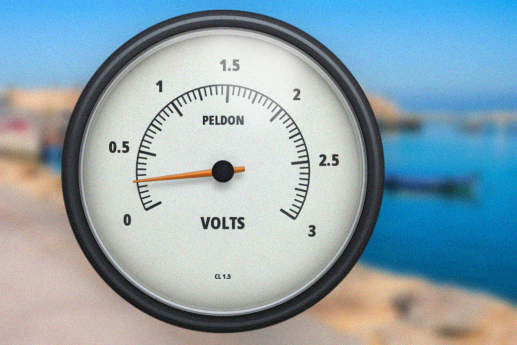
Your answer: **0.25** V
